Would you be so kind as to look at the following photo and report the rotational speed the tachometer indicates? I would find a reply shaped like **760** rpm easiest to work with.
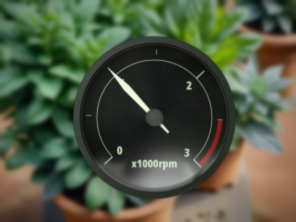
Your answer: **1000** rpm
